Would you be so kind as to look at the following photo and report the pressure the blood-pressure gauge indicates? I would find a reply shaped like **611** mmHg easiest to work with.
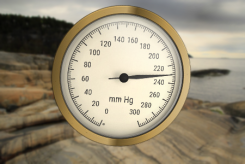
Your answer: **230** mmHg
